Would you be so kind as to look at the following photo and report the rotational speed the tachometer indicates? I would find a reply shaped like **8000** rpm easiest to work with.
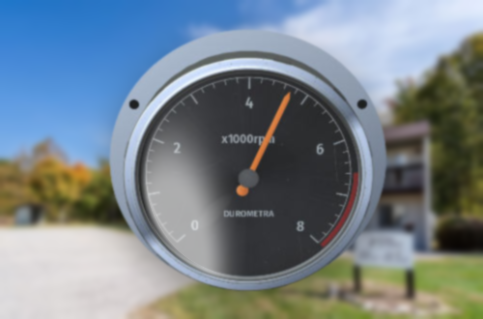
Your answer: **4700** rpm
